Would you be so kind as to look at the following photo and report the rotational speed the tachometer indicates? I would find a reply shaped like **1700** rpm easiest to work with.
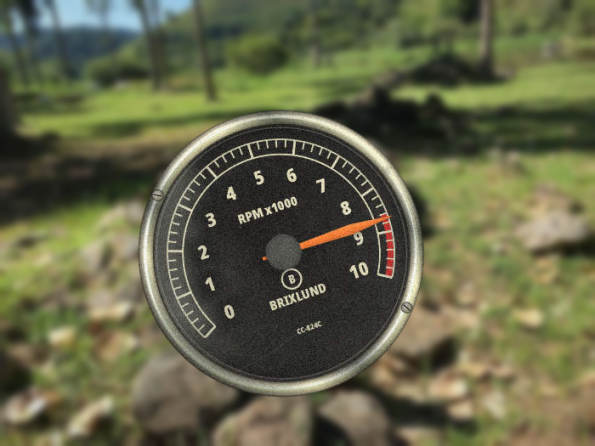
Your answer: **8700** rpm
